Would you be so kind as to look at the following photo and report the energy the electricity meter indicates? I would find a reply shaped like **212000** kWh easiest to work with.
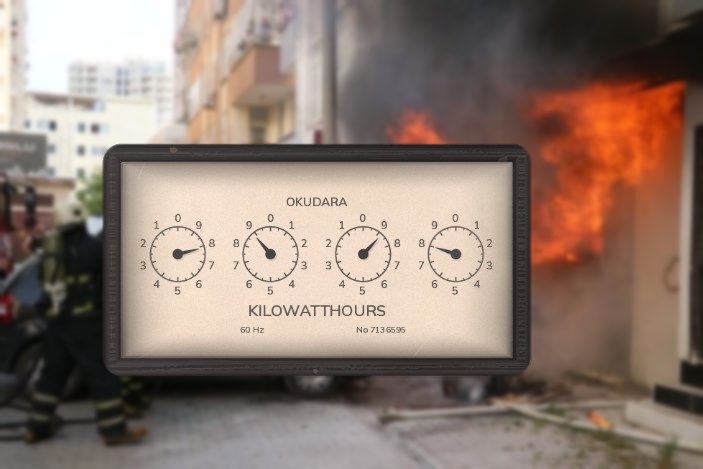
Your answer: **7888** kWh
